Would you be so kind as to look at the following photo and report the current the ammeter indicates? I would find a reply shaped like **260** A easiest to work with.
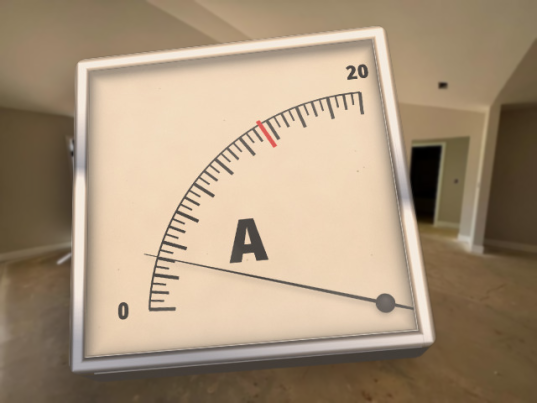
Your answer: **3** A
